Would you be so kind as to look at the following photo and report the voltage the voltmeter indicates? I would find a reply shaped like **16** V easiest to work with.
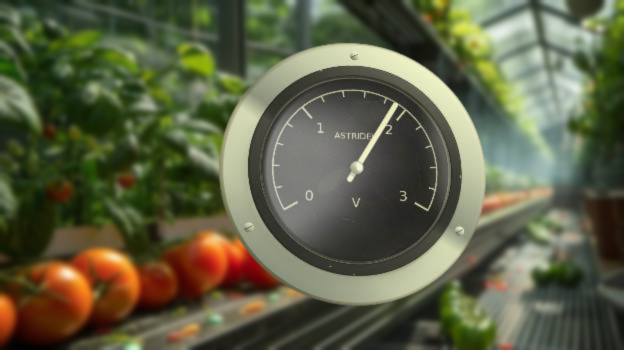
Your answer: **1.9** V
